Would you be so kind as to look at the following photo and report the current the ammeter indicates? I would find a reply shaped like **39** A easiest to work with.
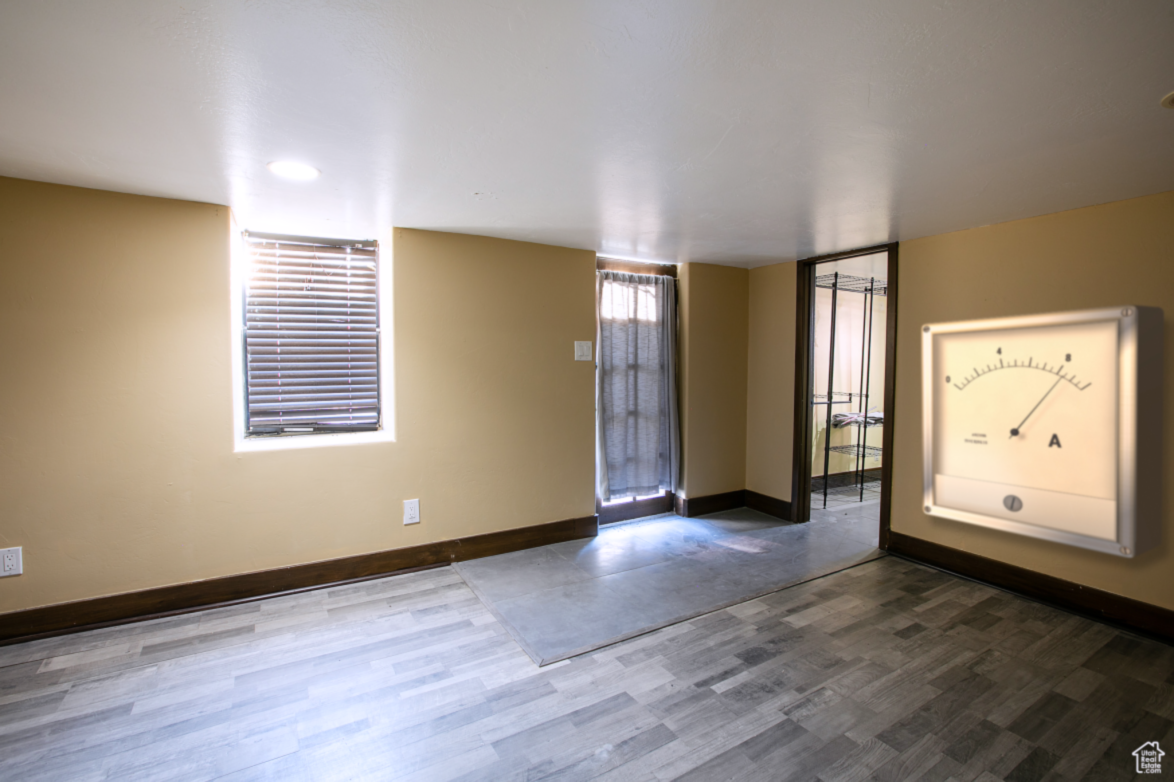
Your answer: **8.5** A
